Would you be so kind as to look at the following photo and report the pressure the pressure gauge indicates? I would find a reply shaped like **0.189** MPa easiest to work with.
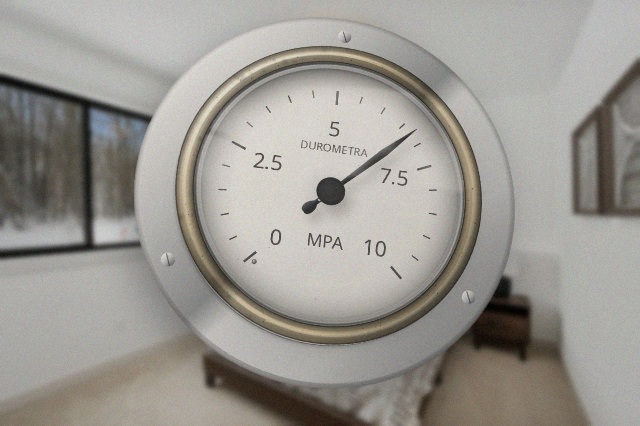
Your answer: **6.75** MPa
